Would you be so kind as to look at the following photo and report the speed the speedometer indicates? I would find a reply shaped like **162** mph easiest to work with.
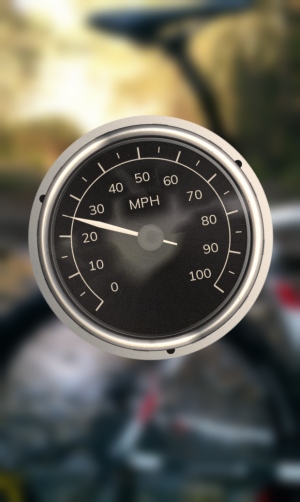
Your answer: **25** mph
